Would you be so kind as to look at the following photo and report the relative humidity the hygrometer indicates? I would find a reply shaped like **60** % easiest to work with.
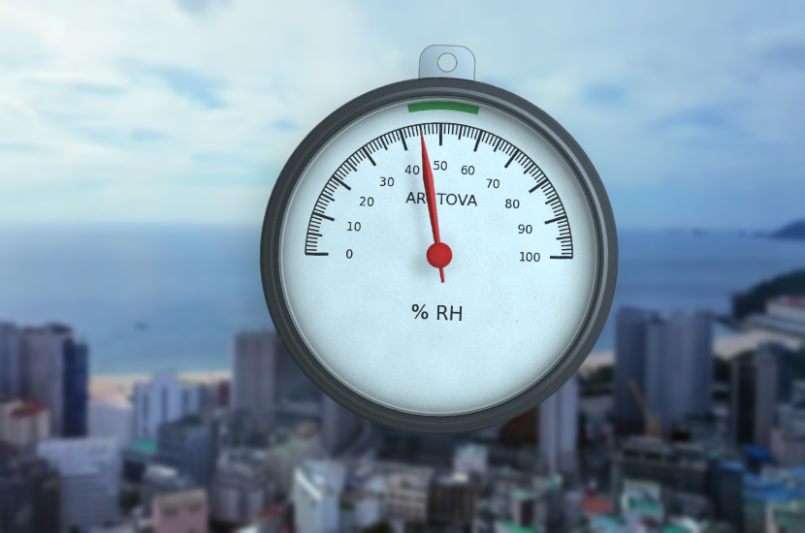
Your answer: **45** %
